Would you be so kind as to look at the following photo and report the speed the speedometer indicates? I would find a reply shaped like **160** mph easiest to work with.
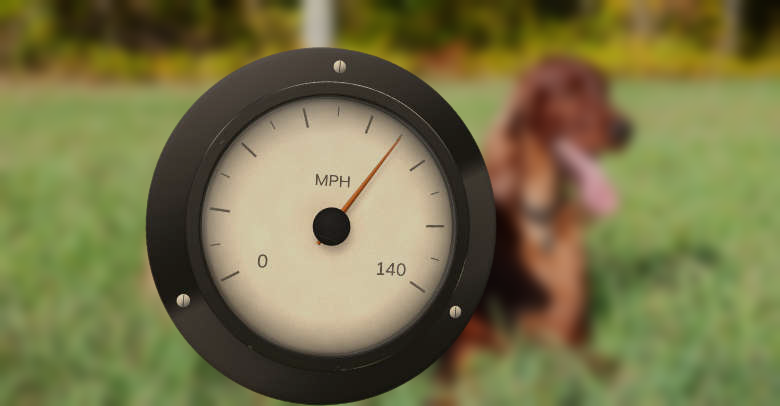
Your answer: **90** mph
